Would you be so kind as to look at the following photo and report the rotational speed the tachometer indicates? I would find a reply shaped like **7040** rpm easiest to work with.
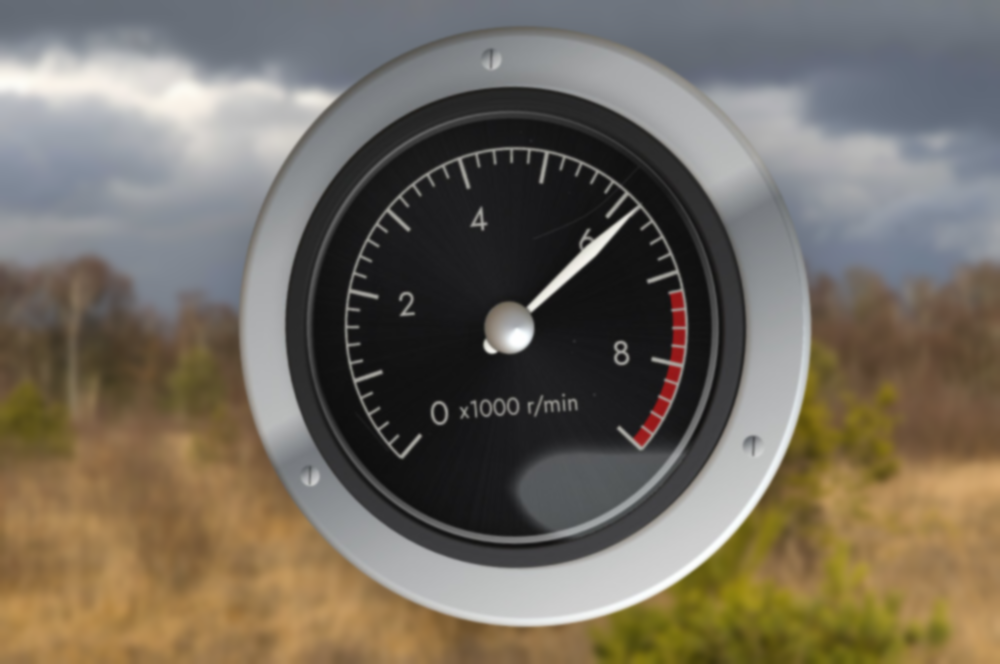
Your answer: **6200** rpm
